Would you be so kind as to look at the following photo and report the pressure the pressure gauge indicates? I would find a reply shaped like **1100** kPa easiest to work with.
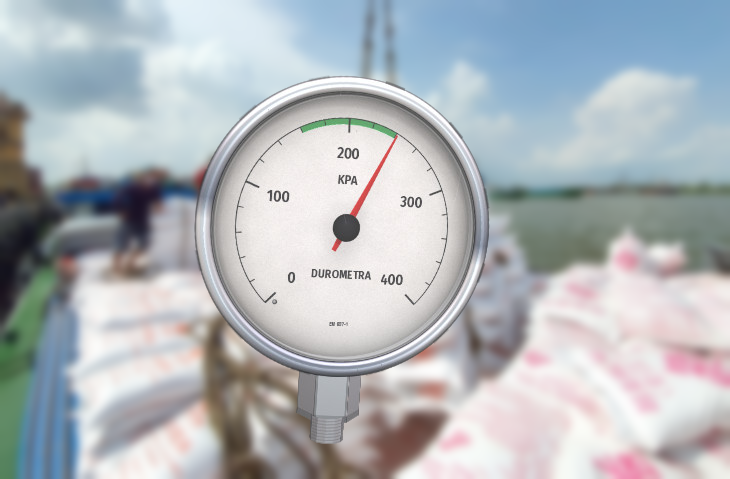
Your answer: **240** kPa
